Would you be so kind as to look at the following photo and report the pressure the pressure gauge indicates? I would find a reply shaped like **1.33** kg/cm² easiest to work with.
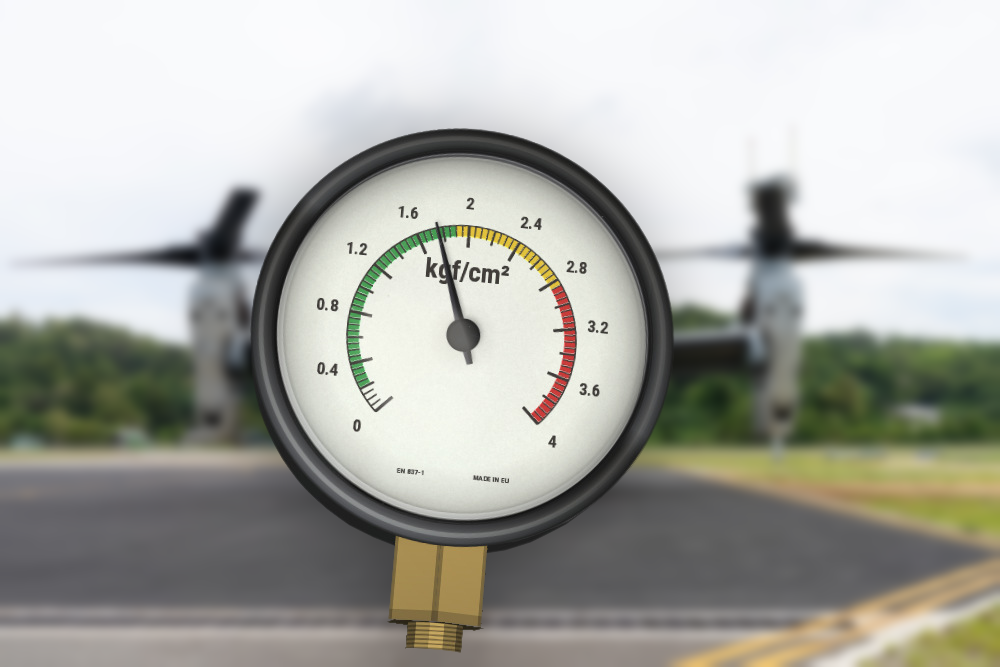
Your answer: **1.75** kg/cm²
